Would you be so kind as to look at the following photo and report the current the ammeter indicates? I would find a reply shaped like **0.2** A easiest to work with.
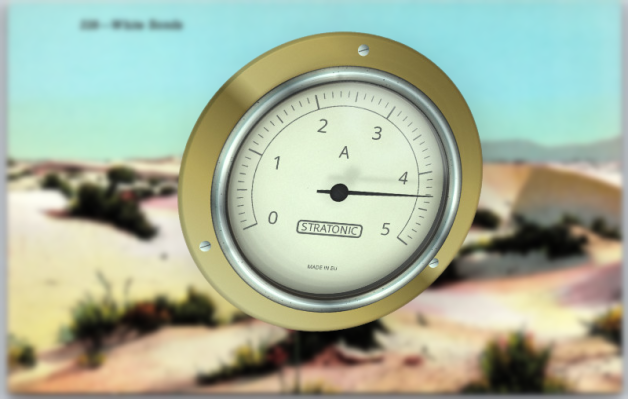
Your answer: **4.3** A
